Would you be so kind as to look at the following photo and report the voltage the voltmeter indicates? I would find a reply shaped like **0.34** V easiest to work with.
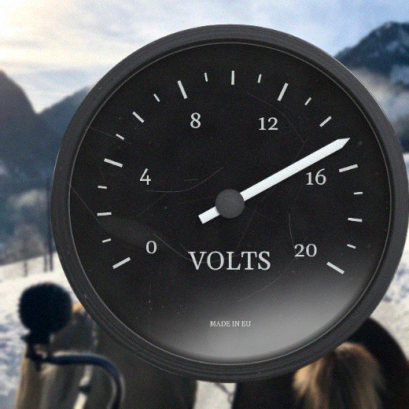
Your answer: **15** V
